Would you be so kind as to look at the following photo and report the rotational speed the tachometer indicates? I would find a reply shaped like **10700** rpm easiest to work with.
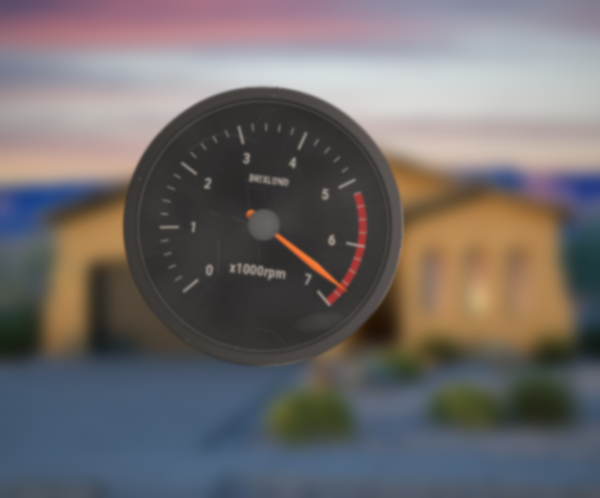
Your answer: **6700** rpm
